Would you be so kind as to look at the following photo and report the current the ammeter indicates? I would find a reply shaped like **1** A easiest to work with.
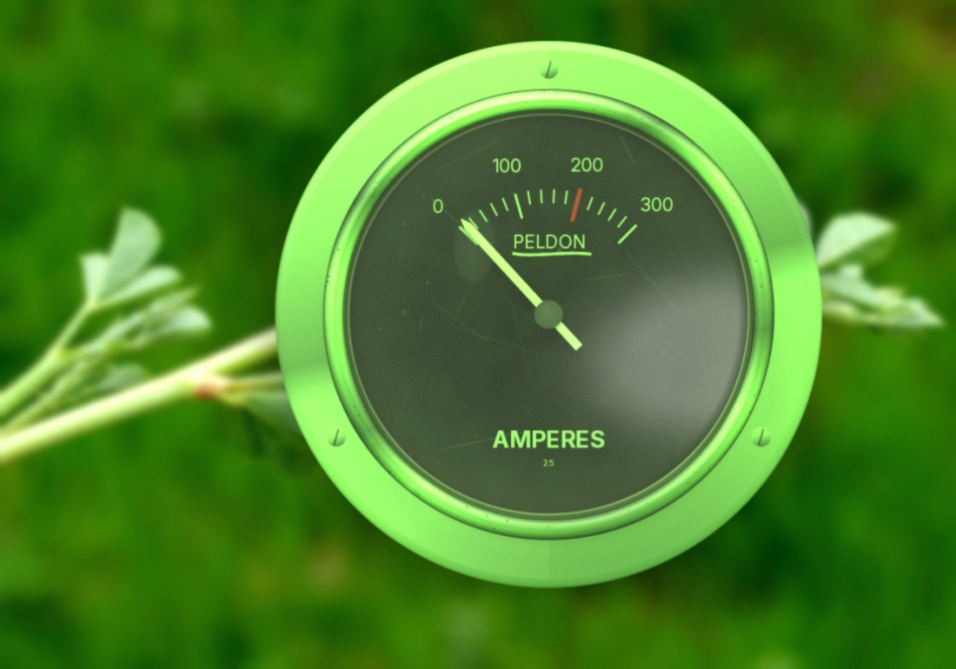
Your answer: **10** A
